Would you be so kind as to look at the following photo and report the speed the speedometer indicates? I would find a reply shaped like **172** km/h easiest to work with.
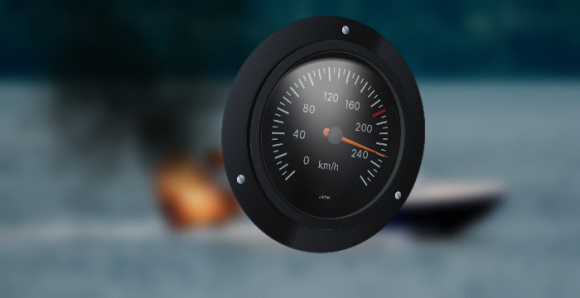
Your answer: **230** km/h
